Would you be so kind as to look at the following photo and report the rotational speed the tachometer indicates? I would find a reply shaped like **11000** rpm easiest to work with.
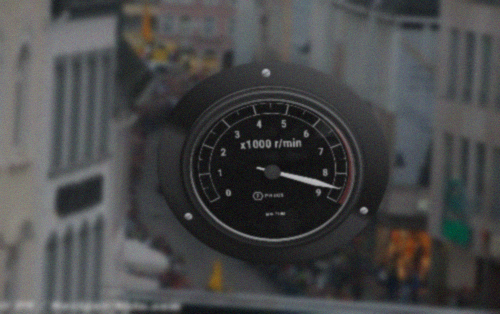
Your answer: **8500** rpm
